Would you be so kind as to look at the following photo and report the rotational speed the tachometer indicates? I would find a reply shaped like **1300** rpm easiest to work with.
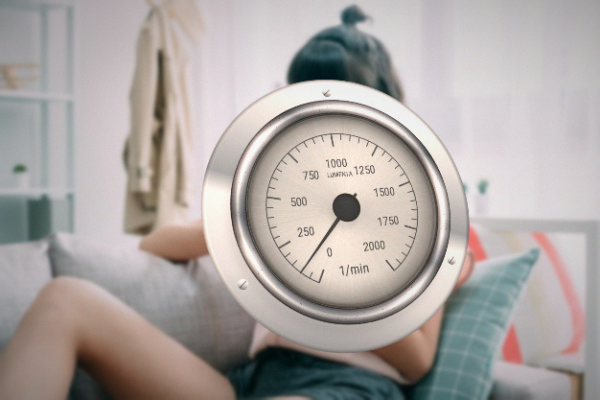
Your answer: **100** rpm
